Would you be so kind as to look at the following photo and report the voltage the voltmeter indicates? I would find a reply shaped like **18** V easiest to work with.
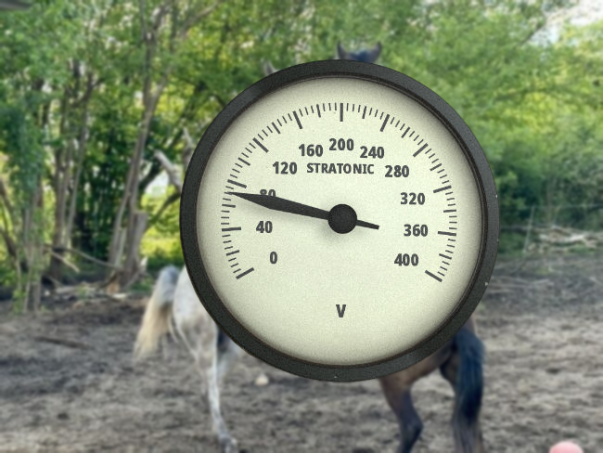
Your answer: **70** V
